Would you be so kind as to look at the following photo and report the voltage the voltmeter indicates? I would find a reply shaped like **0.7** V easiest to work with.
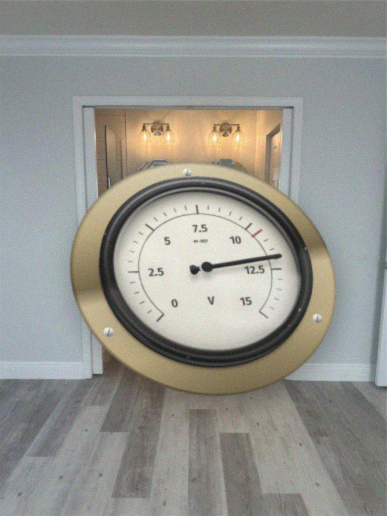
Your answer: **12** V
